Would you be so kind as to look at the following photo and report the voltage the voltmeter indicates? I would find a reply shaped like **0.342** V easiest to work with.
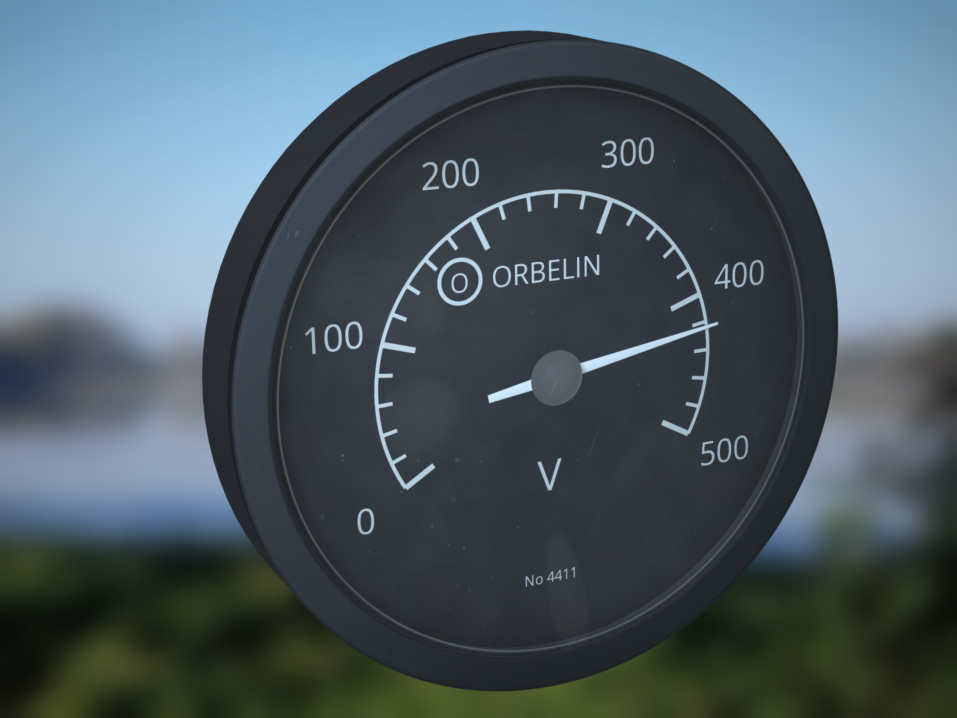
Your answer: **420** V
